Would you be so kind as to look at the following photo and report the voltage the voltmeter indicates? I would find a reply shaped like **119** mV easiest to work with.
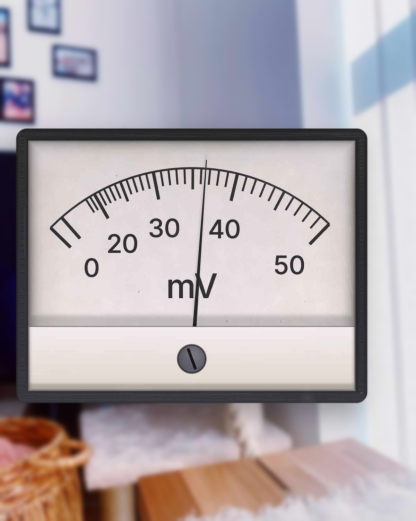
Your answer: **36.5** mV
